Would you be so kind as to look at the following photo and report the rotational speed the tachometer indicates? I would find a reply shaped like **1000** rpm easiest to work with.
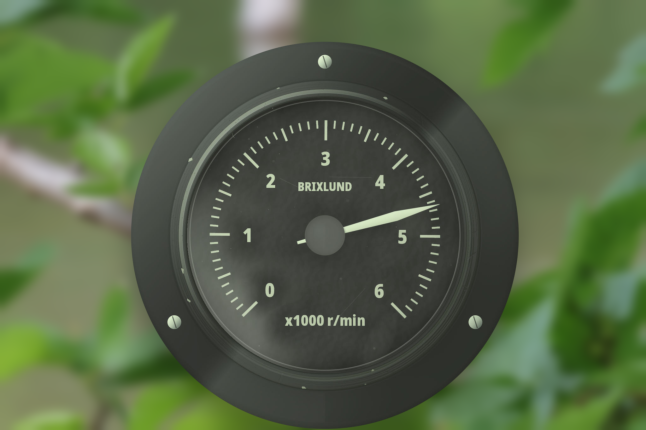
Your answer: **4650** rpm
